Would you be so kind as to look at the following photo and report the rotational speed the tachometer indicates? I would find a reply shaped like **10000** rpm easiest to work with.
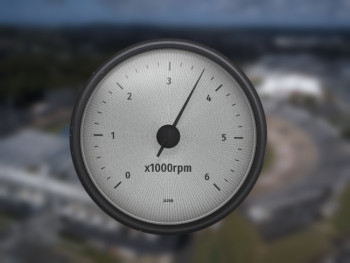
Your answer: **3600** rpm
